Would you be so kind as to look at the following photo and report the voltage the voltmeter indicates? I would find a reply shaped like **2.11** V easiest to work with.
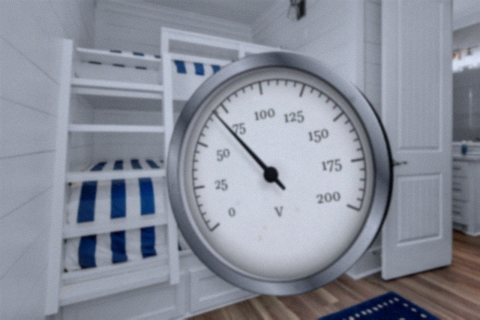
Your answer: **70** V
